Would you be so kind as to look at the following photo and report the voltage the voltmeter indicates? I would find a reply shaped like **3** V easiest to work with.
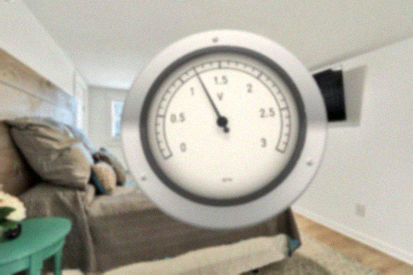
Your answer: **1.2** V
